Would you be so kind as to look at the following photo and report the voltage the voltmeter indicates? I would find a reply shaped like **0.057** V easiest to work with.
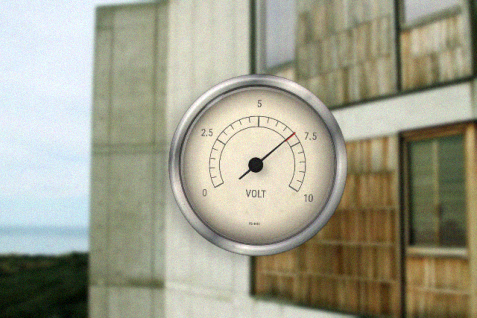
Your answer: **7** V
